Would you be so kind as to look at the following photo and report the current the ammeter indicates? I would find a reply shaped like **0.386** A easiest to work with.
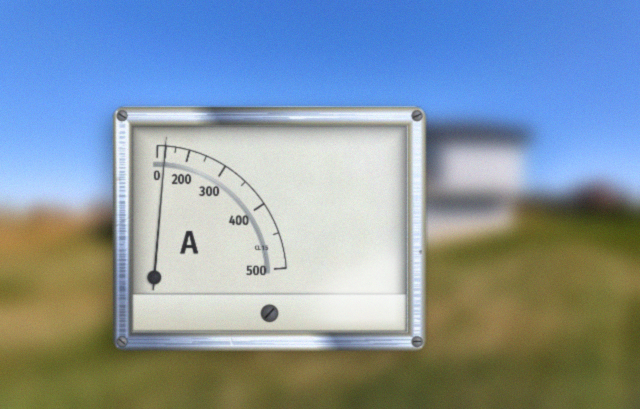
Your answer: **100** A
